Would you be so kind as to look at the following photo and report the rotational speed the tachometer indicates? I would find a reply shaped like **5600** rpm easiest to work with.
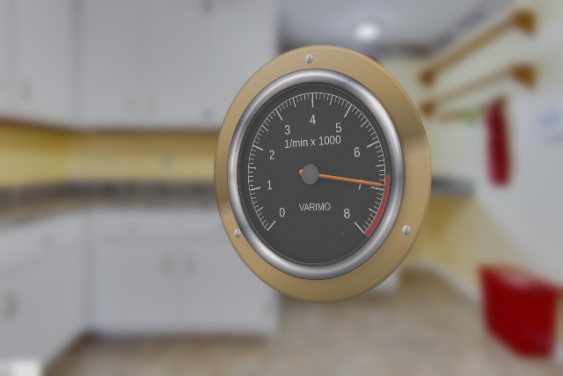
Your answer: **6900** rpm
